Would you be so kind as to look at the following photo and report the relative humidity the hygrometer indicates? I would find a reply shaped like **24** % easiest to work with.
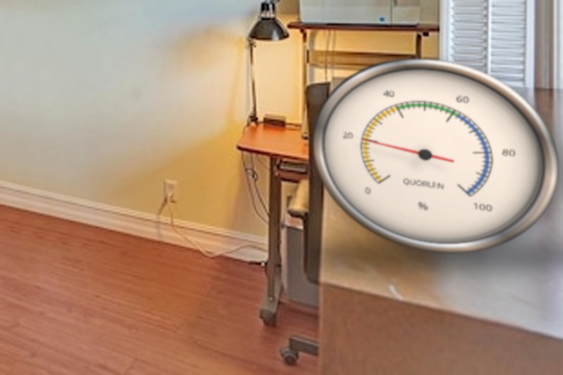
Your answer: **20** %
